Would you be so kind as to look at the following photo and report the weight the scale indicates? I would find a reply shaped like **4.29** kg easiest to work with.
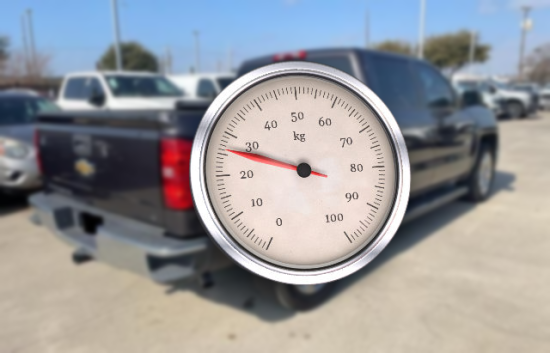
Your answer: **26** kg
